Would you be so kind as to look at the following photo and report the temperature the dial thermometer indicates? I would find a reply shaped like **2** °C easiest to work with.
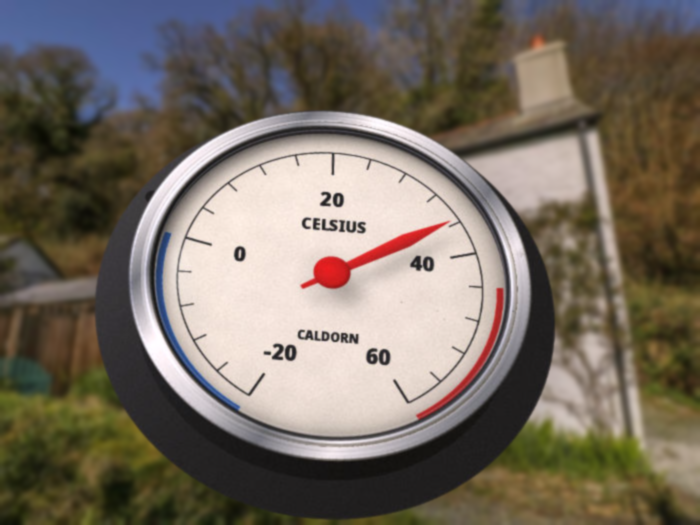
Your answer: **36** °C
